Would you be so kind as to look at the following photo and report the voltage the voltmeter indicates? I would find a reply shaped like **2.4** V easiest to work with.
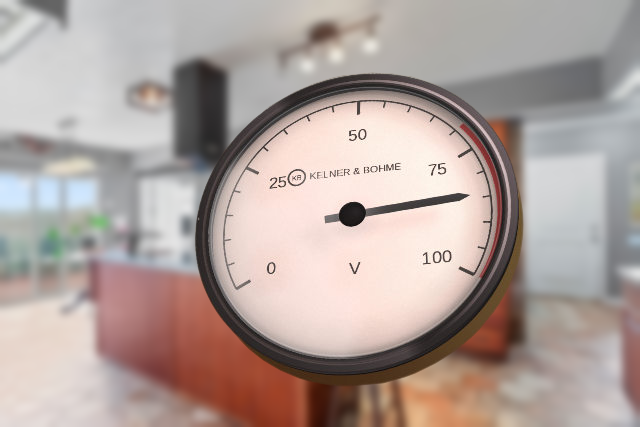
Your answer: **85** V
